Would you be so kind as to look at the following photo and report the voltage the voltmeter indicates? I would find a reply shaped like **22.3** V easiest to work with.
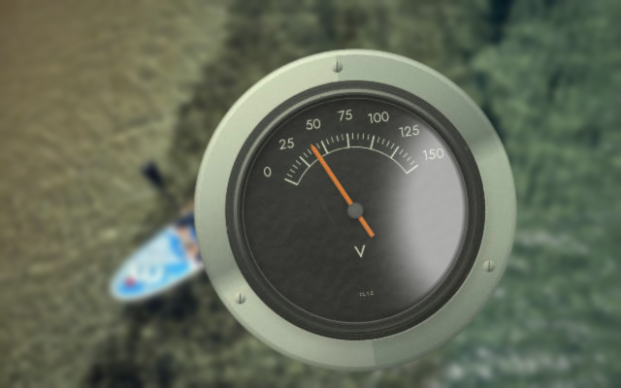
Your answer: **40** V
